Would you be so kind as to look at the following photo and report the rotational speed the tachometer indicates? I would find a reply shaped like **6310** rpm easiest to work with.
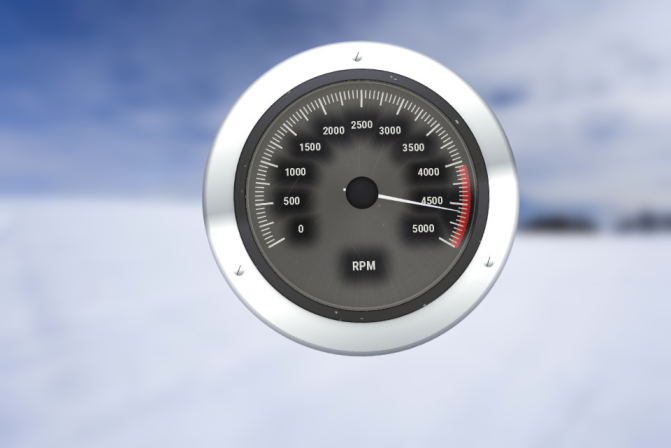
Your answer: **4600** rpm
